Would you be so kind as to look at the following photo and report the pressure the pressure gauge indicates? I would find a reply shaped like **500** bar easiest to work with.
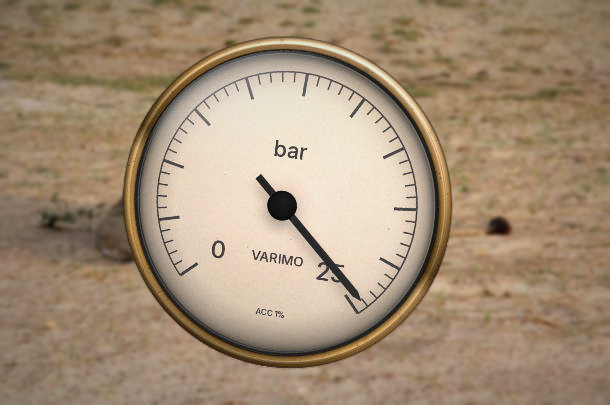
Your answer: **24.5** bar
